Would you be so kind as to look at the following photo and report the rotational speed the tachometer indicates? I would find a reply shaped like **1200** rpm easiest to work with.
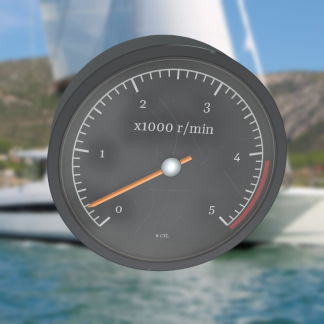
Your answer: **300** rpm
